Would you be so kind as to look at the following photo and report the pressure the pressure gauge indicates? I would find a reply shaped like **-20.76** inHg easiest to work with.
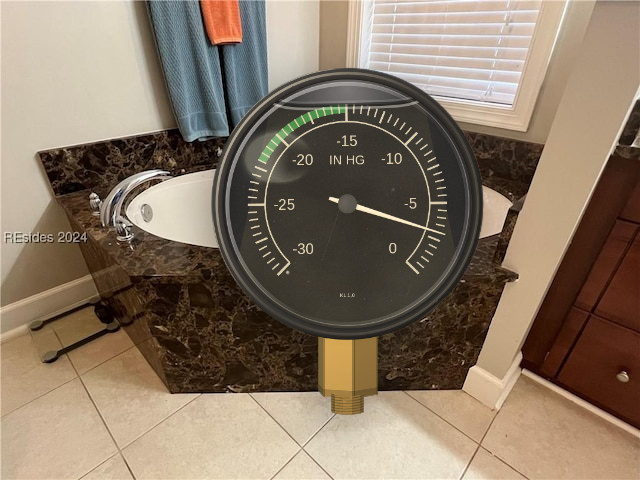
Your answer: **-3** inHg
